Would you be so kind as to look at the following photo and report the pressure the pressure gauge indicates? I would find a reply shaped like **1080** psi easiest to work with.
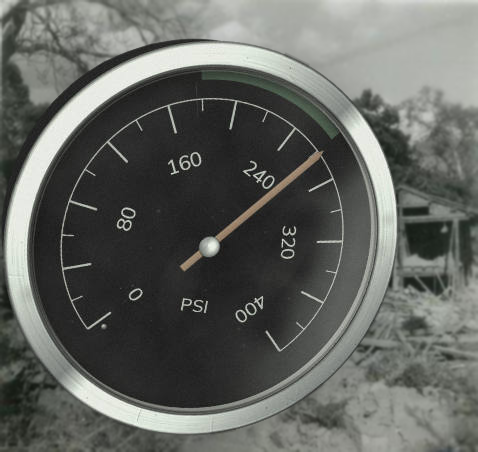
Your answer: **260** psi
